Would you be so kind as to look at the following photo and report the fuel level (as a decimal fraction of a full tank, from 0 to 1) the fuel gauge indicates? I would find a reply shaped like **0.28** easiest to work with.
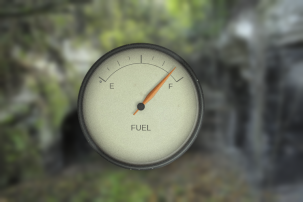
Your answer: **0.875**
